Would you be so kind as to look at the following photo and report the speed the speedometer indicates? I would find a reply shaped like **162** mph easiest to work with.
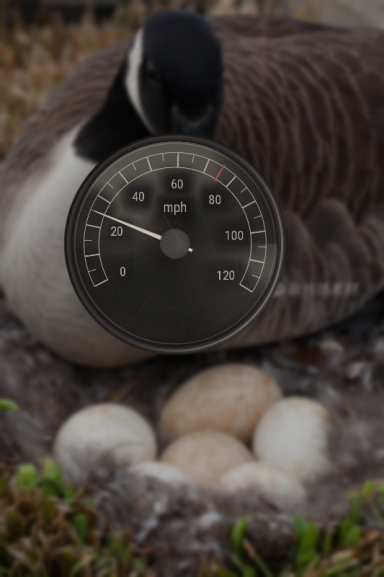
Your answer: **25** mph
